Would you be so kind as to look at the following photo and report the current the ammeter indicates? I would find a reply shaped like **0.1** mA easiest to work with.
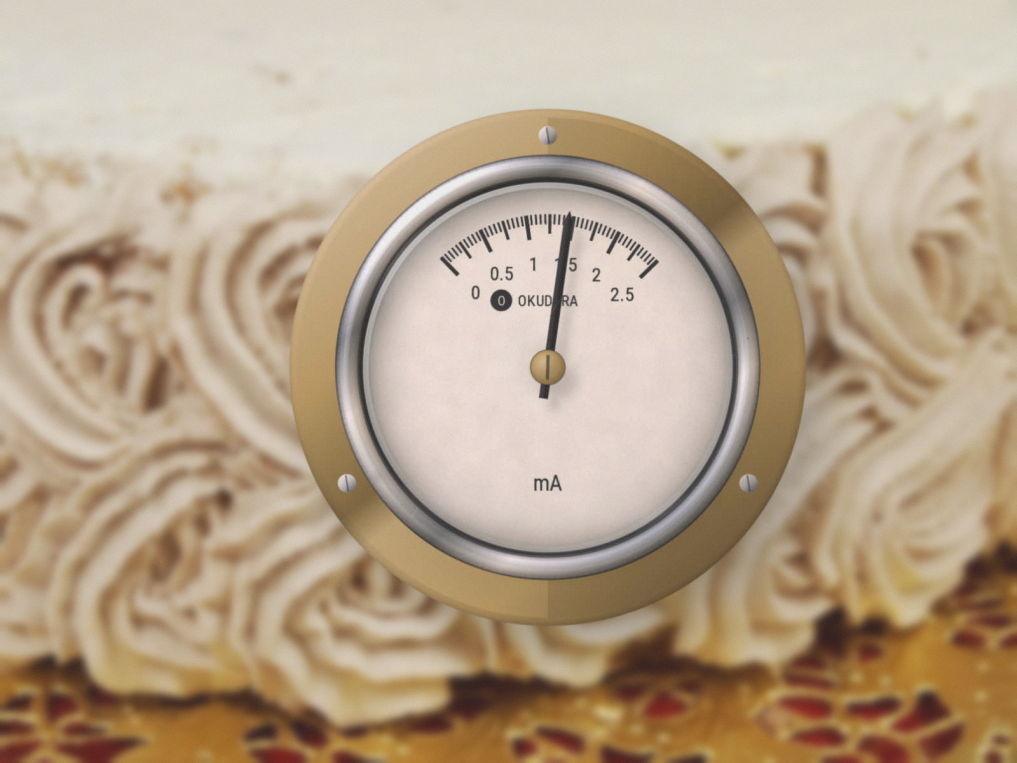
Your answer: **1.45** mA
